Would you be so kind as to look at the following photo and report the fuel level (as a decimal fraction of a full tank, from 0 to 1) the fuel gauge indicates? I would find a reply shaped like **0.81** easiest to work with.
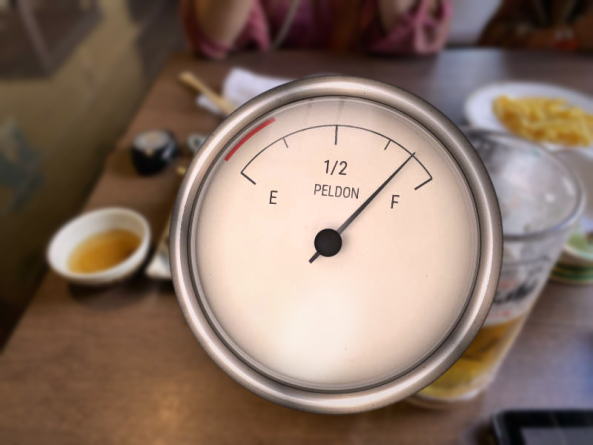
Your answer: **0.875**
